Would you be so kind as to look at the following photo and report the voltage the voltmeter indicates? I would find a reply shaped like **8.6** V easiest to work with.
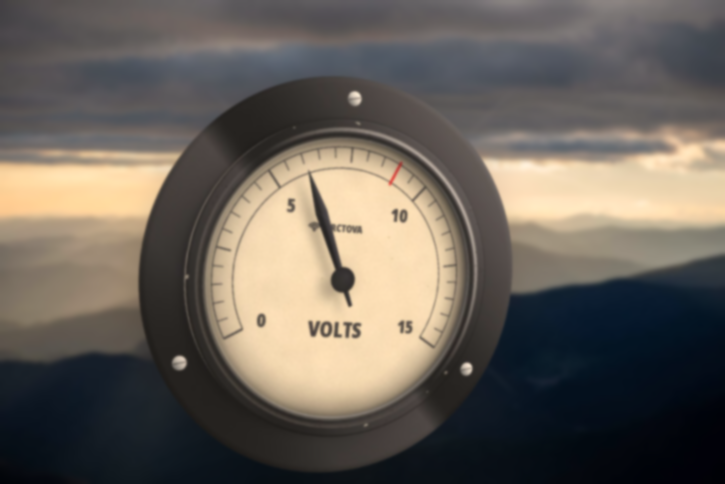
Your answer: **6** V
